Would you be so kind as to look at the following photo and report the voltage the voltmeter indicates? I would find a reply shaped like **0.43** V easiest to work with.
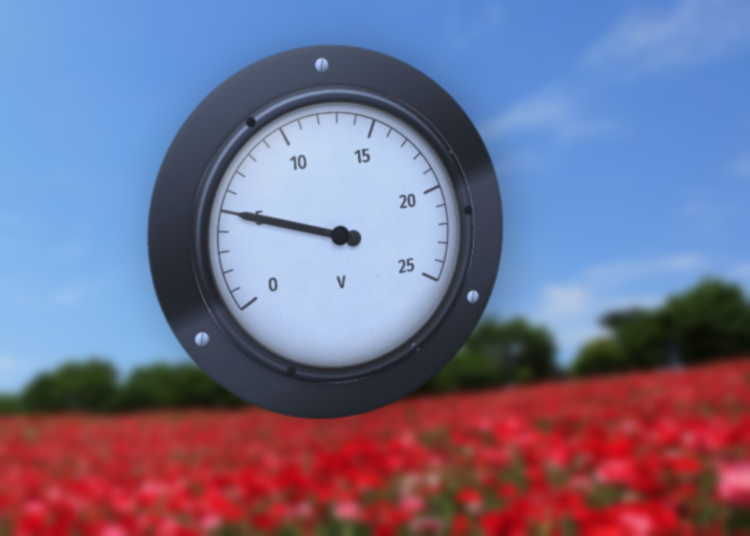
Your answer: **5** V
